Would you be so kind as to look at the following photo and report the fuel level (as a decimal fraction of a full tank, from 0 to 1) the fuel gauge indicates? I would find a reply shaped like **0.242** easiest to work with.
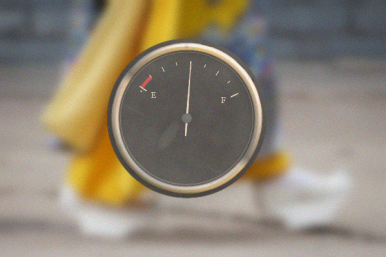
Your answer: **0.5**
